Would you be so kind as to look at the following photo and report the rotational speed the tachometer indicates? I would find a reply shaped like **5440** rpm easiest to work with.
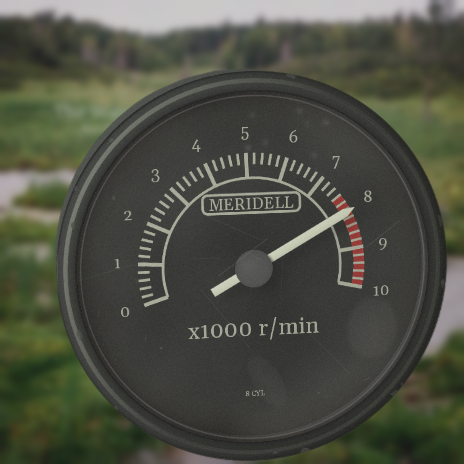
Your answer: **8000** rpm
